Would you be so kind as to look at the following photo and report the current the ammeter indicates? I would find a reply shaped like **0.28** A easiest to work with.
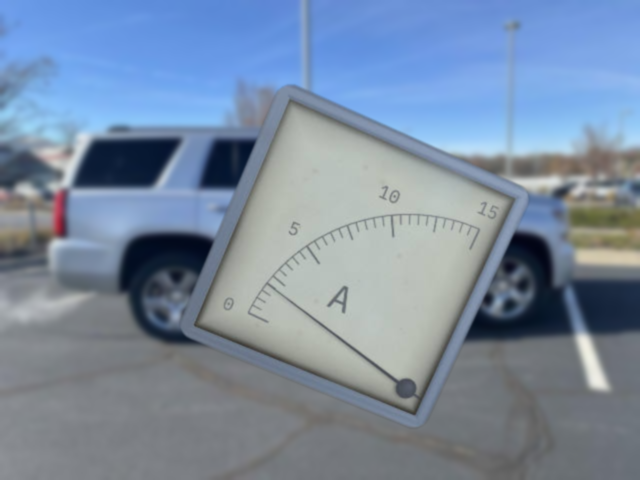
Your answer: **2** A
